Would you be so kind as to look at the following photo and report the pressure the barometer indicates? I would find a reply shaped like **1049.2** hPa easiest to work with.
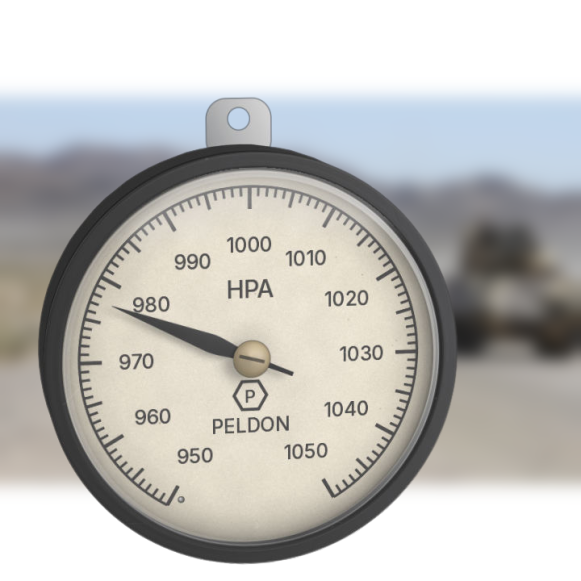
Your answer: **977.5** hPa
